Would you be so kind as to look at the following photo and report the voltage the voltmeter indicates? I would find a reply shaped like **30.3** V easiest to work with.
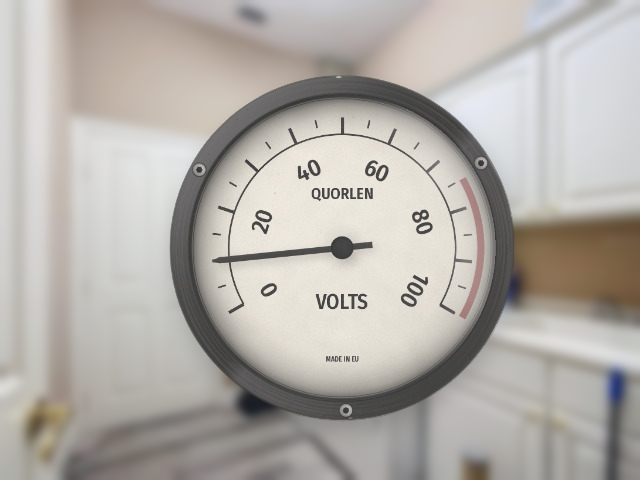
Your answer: **10** V
